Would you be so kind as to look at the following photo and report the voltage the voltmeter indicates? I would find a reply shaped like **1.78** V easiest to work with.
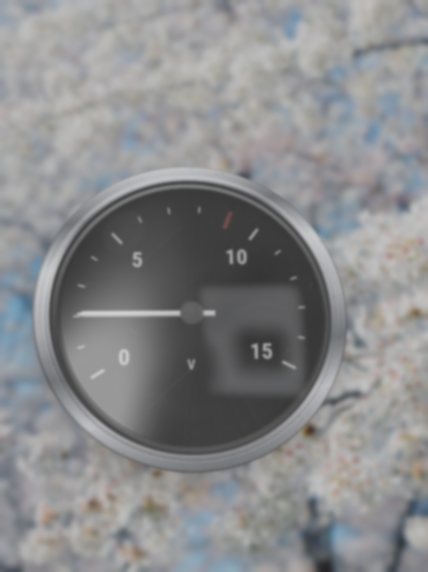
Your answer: **2** V
